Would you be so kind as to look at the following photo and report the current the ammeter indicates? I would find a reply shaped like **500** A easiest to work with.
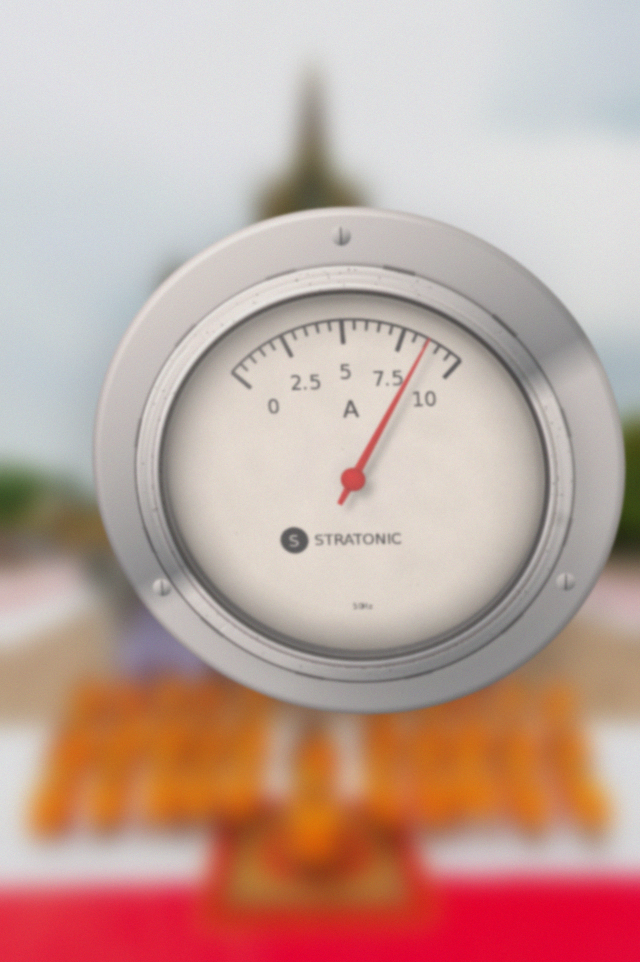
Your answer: **8.5** A
